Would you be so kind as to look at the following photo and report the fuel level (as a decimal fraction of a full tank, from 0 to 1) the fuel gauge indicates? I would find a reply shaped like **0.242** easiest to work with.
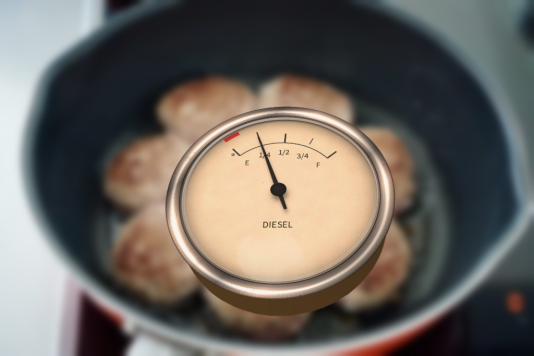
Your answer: **0.25**
